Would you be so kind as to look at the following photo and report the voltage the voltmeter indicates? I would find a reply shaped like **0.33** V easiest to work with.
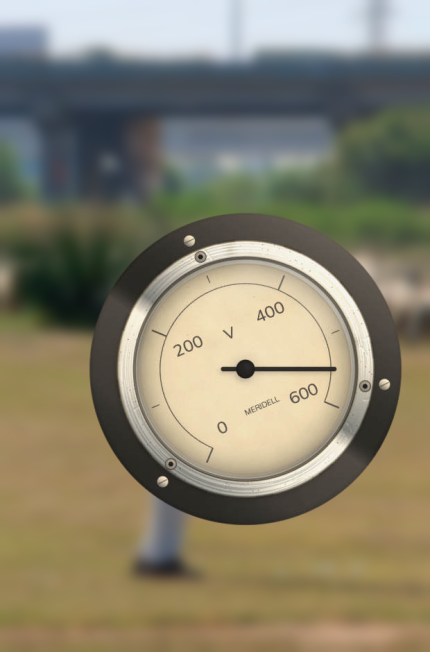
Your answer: **550** V
